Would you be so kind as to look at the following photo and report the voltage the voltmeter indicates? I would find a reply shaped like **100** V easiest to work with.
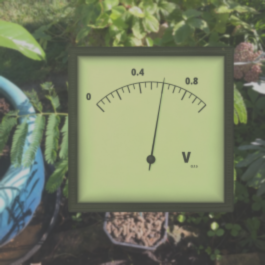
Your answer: **0.6** V
